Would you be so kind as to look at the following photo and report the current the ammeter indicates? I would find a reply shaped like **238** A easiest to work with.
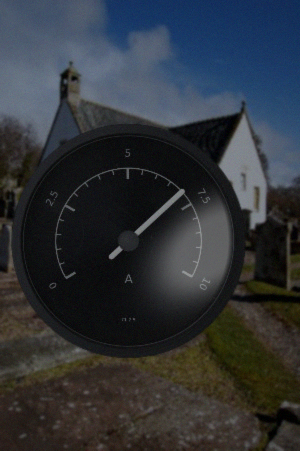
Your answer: **7** A
